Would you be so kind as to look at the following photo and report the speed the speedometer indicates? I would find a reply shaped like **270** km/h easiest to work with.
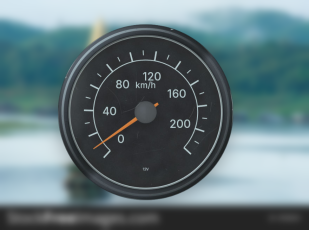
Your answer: **10** km/h
